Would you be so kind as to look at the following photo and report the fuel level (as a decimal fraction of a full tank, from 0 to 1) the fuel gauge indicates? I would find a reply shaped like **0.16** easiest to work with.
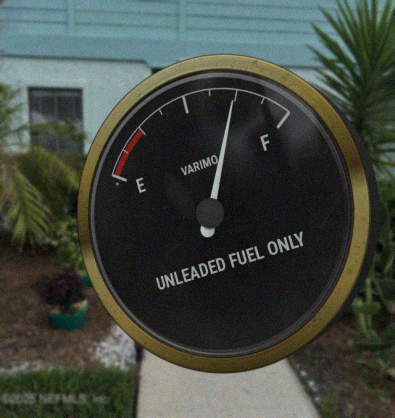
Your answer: **0.75**
